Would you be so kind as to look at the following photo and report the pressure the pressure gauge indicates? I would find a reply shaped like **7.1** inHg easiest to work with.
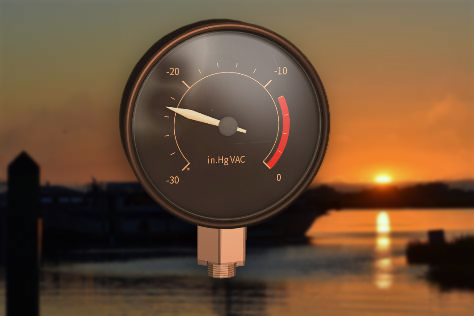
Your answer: **-23** inHg
